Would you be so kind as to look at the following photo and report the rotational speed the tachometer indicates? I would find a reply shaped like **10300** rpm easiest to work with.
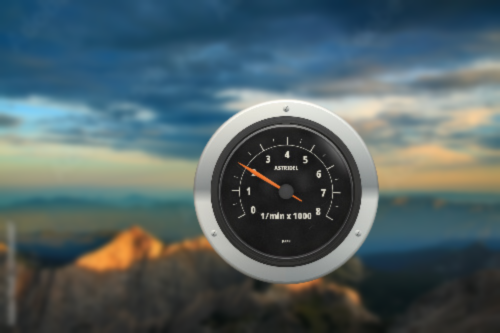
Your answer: **2000** rpm
